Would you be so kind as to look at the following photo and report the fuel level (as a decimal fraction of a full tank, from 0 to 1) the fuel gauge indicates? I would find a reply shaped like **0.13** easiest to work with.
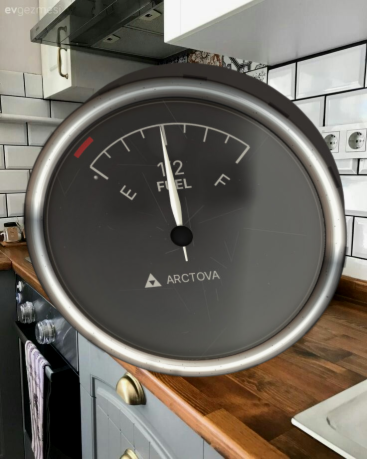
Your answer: **0.5**
